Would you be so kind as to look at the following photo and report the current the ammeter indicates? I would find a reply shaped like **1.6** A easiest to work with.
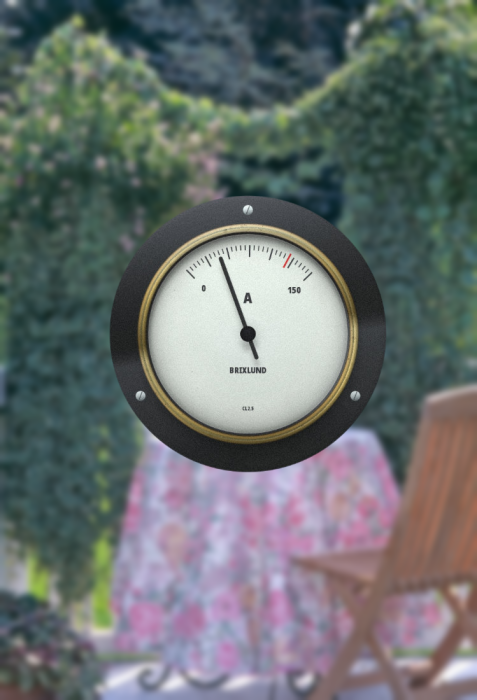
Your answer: **40** A
